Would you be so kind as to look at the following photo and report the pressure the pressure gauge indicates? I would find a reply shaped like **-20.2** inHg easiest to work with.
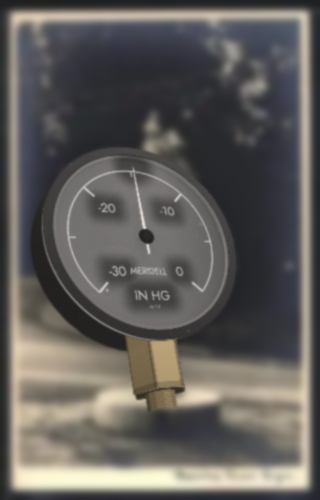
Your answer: **-15** inHg
